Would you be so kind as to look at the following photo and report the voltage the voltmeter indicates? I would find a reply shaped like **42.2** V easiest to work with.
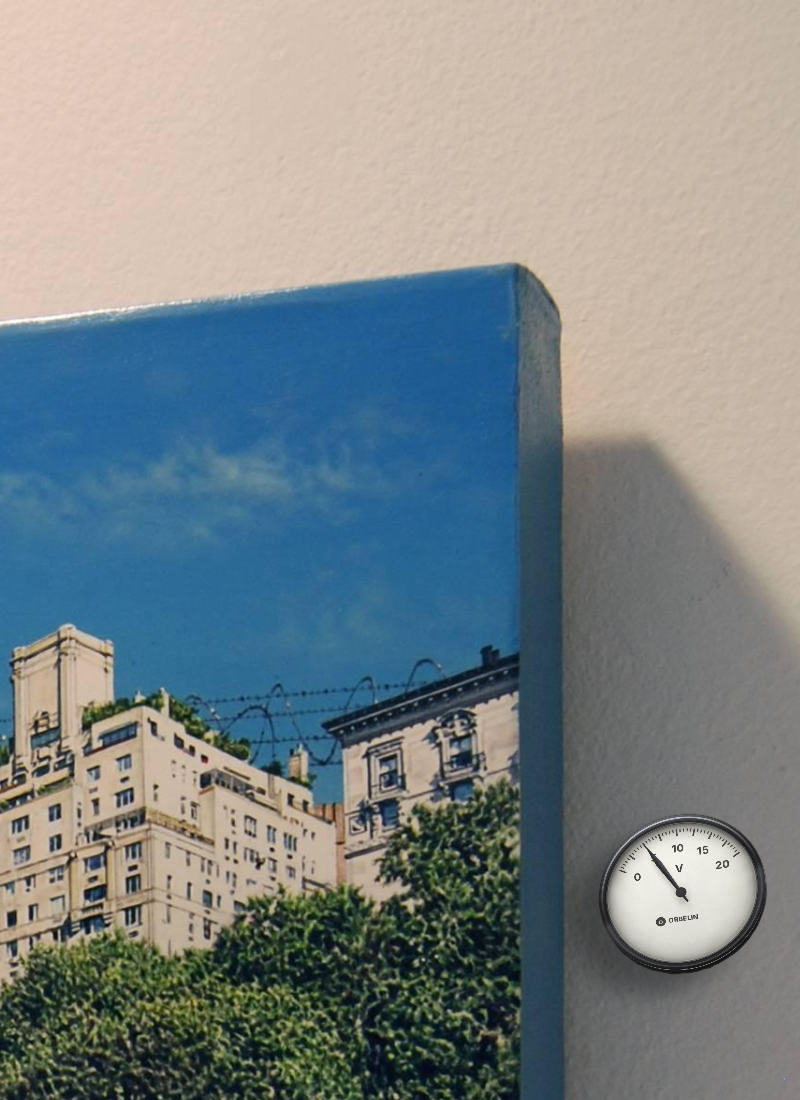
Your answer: **5** V
